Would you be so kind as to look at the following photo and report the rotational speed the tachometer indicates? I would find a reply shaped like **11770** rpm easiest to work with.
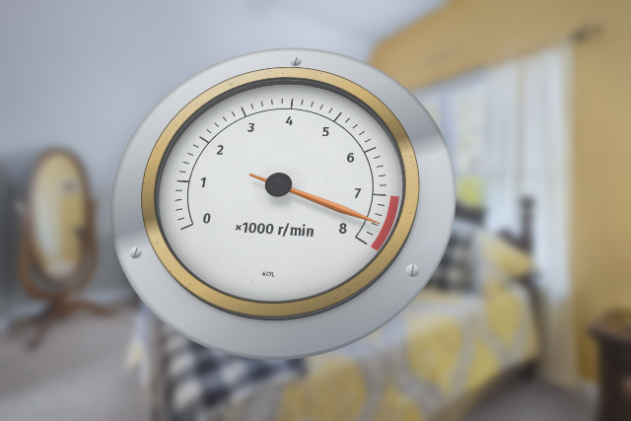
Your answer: **7600** rpm
